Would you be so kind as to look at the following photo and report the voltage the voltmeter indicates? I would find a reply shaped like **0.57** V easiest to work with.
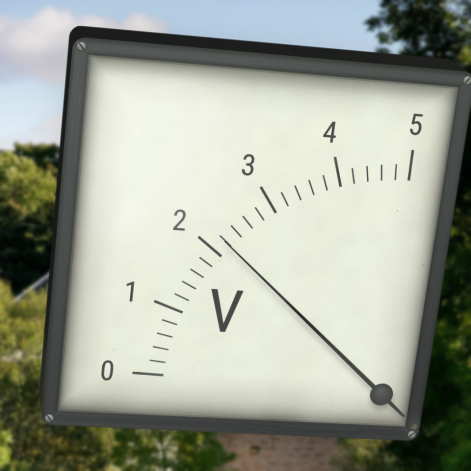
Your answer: **2.2** V
